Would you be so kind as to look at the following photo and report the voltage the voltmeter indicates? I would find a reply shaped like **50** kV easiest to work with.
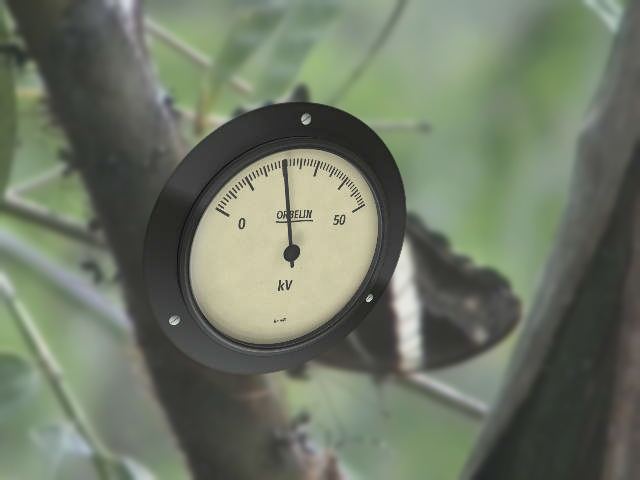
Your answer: **20** kV
